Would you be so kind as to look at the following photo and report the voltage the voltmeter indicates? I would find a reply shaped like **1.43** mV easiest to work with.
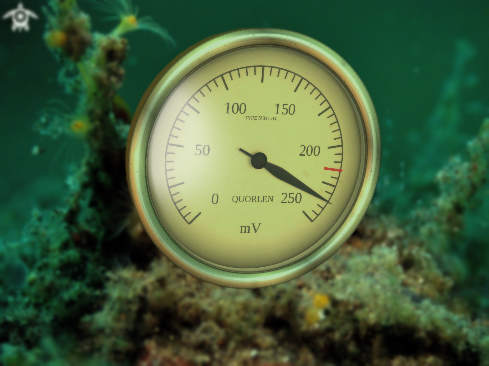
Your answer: **235** mV
